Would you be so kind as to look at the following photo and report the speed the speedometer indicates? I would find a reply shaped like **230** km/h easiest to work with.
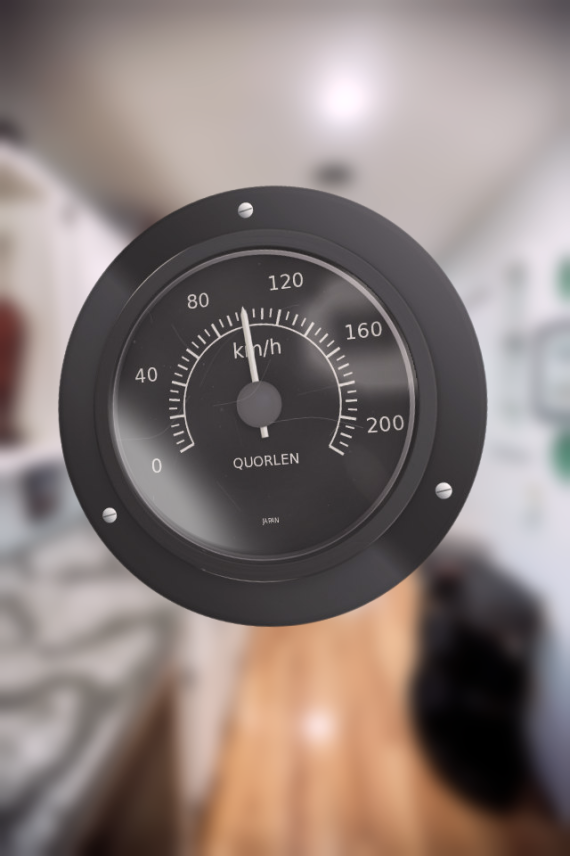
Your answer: **100** km/h
